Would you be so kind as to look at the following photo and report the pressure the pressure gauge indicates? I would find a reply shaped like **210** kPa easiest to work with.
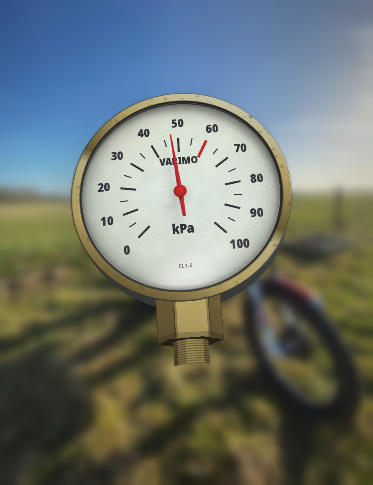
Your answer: **47.5** kPa
